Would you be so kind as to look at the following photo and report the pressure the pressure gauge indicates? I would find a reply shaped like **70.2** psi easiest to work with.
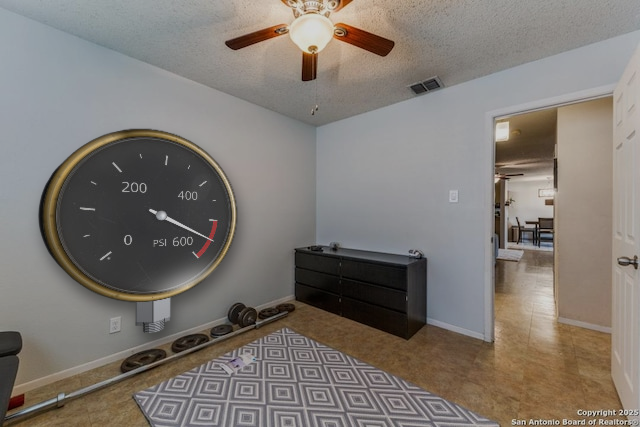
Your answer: **550** psi
